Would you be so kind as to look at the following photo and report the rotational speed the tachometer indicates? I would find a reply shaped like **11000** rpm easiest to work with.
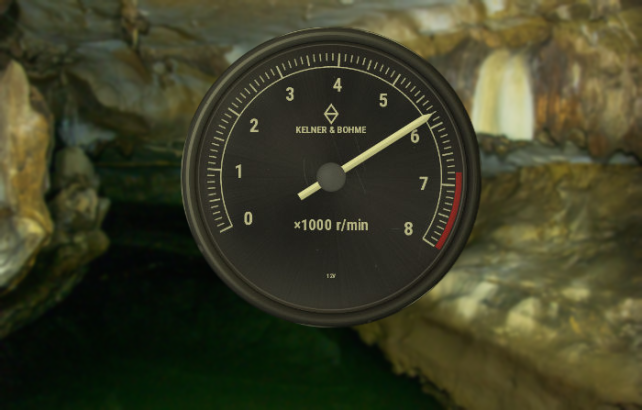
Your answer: **5800** rpm
